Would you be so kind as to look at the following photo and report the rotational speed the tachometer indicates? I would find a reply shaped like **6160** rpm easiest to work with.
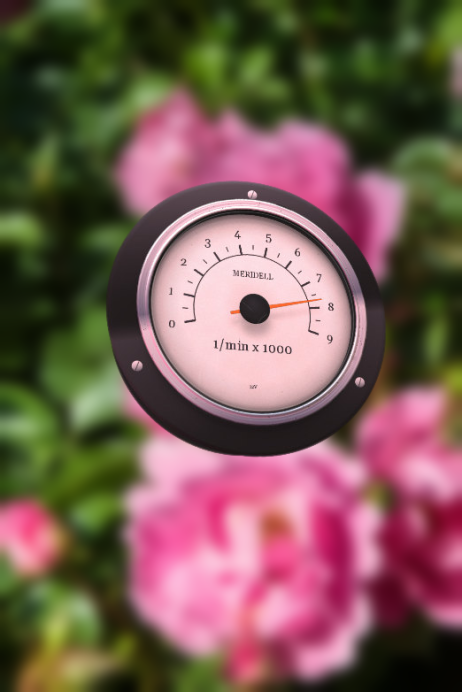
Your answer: **7750** rpm
